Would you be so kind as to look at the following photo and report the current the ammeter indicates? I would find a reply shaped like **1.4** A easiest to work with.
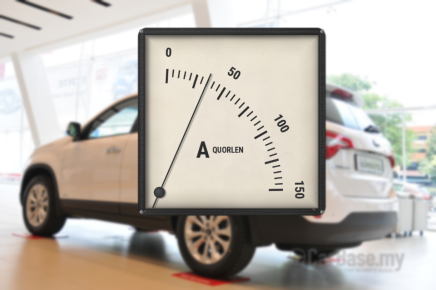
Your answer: **35** A
